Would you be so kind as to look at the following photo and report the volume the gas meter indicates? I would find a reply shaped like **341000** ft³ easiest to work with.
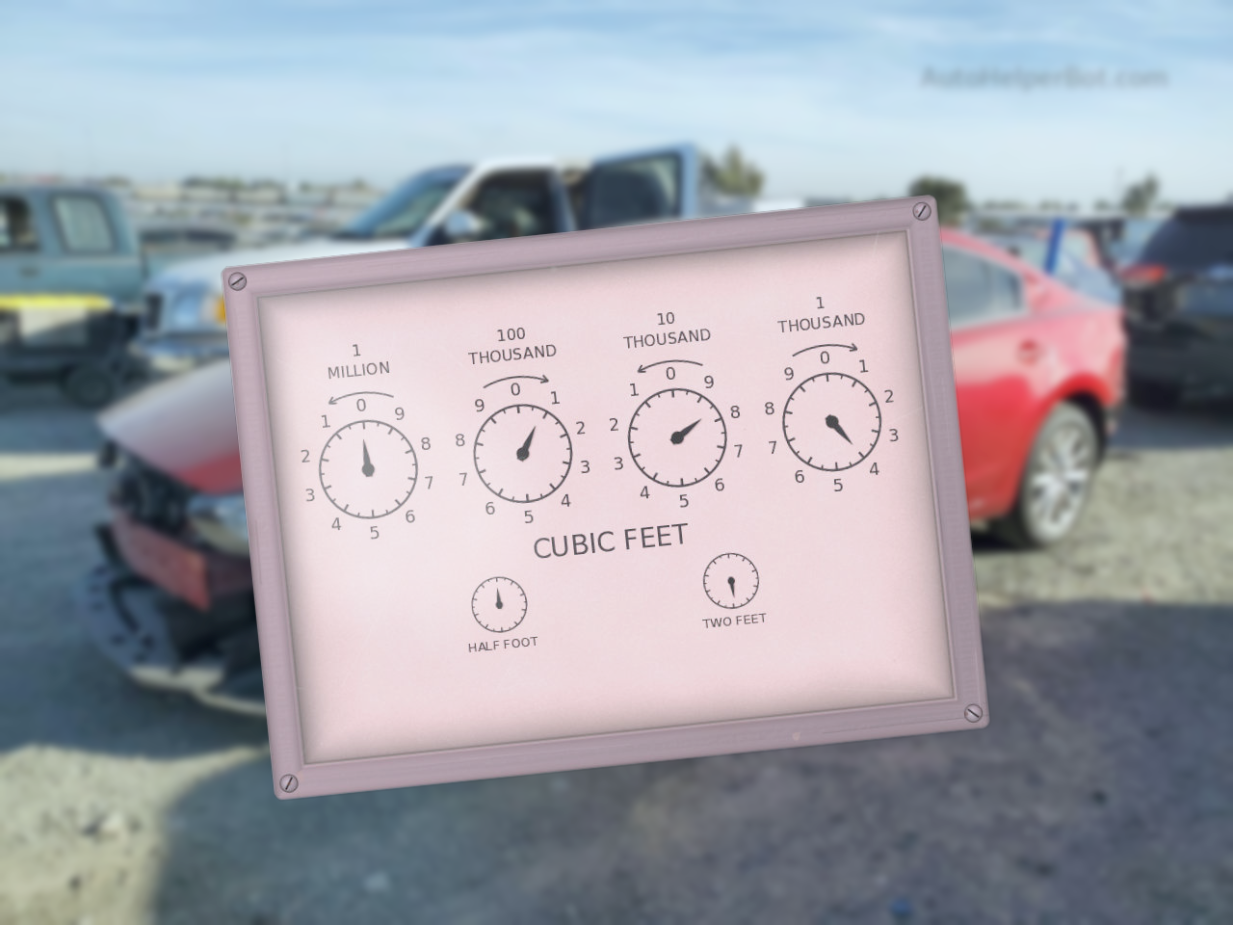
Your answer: **8400** ft³
